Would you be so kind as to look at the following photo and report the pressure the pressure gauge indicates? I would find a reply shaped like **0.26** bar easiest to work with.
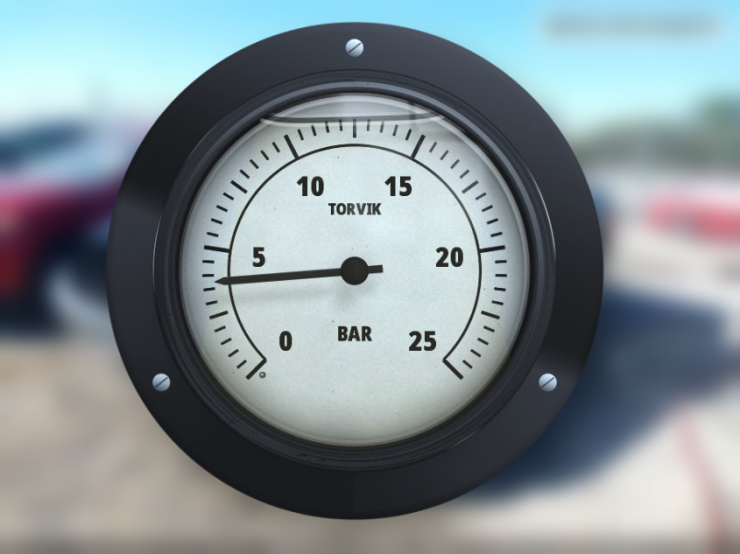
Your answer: **3.75** bar
